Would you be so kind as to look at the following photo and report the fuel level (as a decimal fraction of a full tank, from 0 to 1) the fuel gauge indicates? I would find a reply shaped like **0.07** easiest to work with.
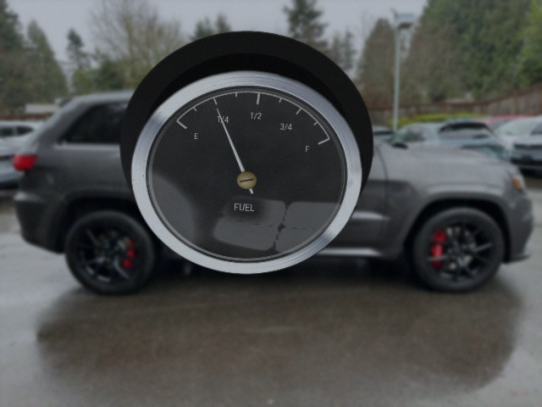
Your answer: **0.25**
